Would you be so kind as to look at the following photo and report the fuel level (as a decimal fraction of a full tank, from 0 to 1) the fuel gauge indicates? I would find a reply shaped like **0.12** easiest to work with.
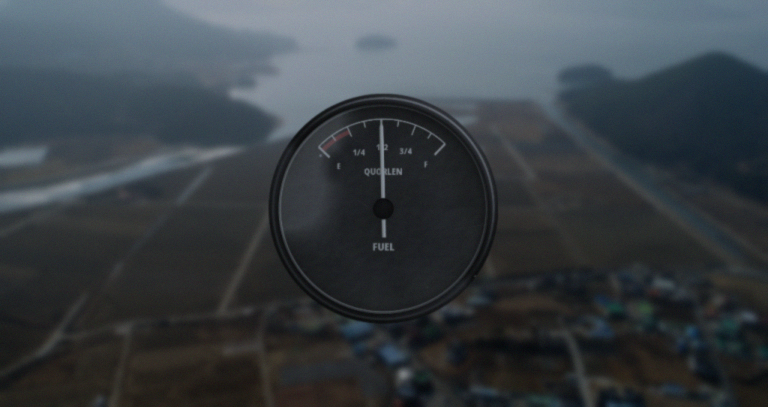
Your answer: **0.5**
